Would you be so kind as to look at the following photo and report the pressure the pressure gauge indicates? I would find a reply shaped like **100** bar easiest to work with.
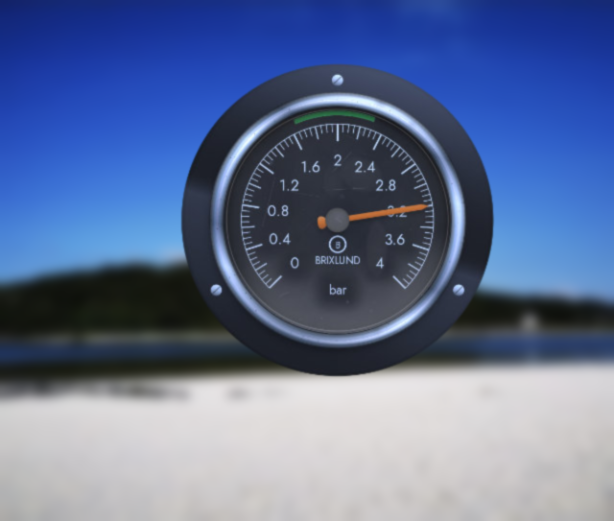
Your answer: **3.2** bar
